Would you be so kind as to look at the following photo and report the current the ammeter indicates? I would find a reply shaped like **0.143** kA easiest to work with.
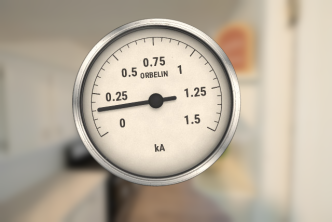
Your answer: **0.15** kA
